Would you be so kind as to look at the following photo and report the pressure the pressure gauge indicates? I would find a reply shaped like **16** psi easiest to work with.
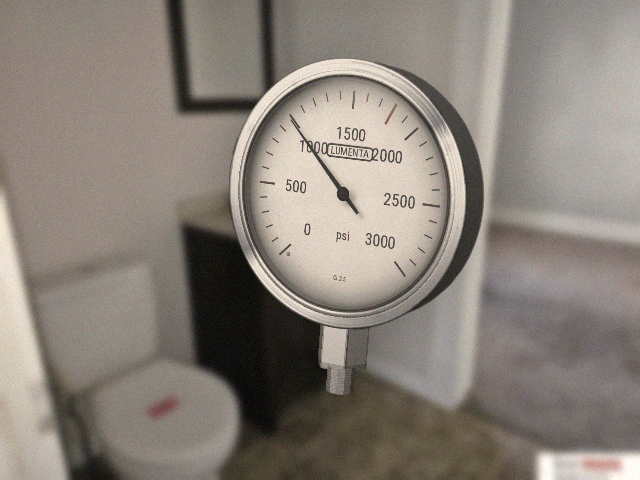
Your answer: **1000** psi
